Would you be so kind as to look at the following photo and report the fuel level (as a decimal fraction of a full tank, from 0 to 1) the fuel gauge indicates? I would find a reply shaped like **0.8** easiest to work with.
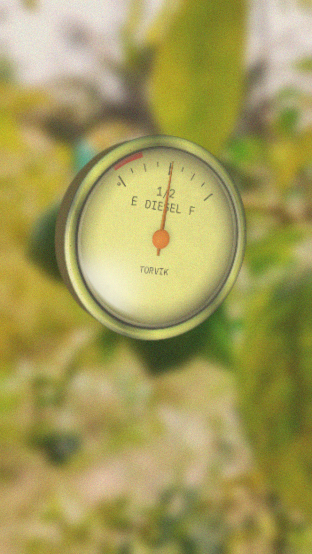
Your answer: **0.5**
